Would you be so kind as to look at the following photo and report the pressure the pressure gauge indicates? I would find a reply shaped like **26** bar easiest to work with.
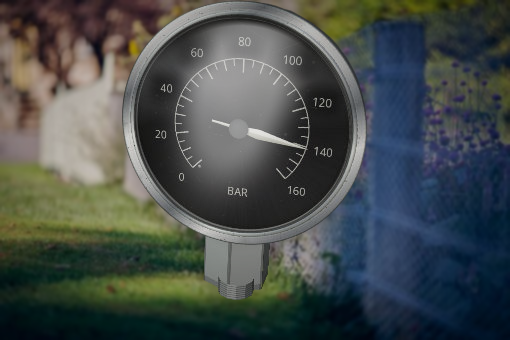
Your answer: **140** bar
